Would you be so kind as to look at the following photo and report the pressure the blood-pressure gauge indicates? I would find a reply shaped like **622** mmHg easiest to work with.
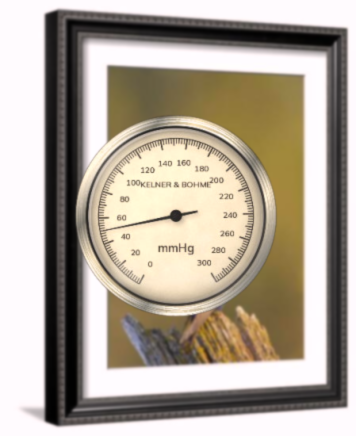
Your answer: **50** mmHg
